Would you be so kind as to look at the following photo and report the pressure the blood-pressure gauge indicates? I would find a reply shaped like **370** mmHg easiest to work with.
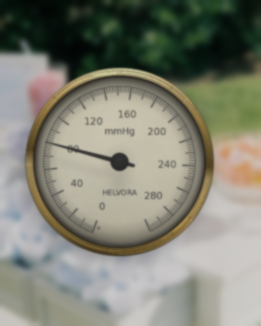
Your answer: **80** mmHg
